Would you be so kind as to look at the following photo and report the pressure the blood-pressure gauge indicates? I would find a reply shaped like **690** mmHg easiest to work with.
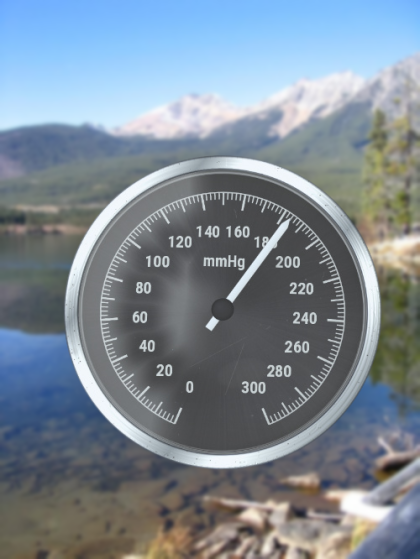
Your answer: **184** mmHg
